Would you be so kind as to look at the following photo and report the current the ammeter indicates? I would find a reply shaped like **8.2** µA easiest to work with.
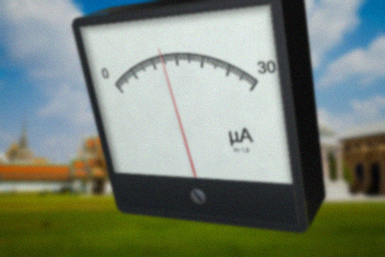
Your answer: **12.5** µA
